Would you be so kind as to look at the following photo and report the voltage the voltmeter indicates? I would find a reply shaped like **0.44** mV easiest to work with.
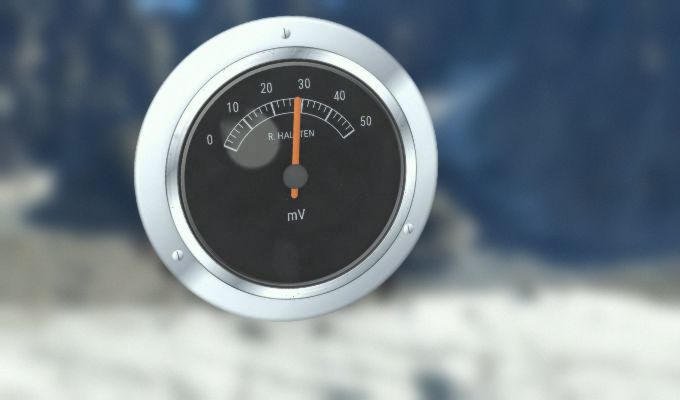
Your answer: **28** mV
